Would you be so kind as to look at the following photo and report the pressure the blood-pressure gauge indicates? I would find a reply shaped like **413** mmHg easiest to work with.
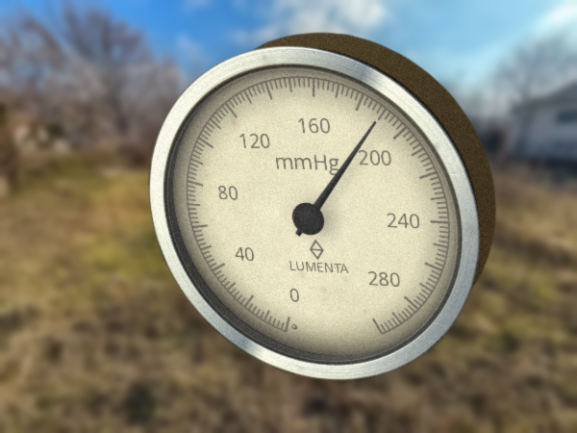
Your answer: **190** mmHg
